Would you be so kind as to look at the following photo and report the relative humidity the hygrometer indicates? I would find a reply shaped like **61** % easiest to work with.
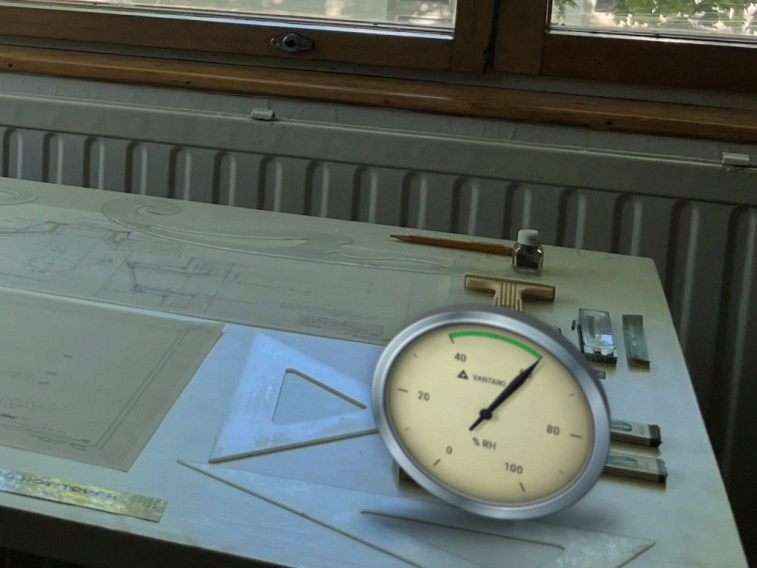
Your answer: **60** %
